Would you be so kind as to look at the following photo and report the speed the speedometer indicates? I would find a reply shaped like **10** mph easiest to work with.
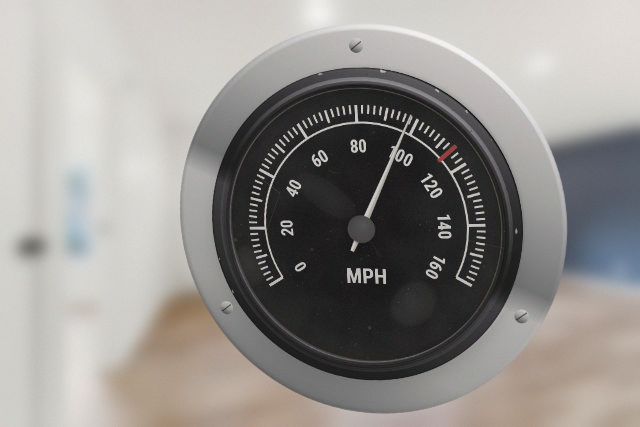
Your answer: **98** mph
